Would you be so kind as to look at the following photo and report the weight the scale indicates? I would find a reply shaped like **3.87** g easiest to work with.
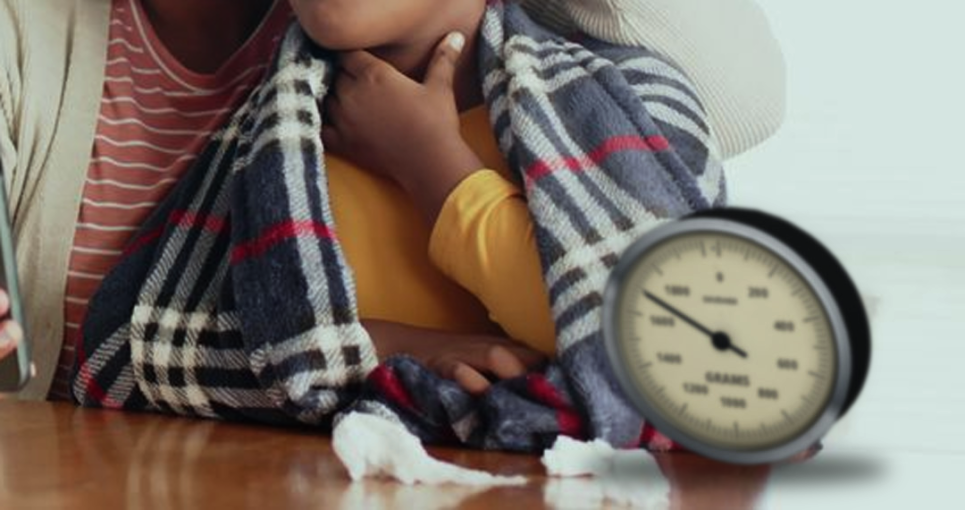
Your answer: **1700** g
